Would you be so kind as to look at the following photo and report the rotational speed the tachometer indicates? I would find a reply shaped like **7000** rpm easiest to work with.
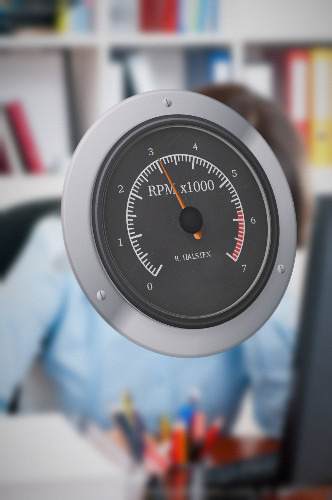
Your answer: **3000** rpm
